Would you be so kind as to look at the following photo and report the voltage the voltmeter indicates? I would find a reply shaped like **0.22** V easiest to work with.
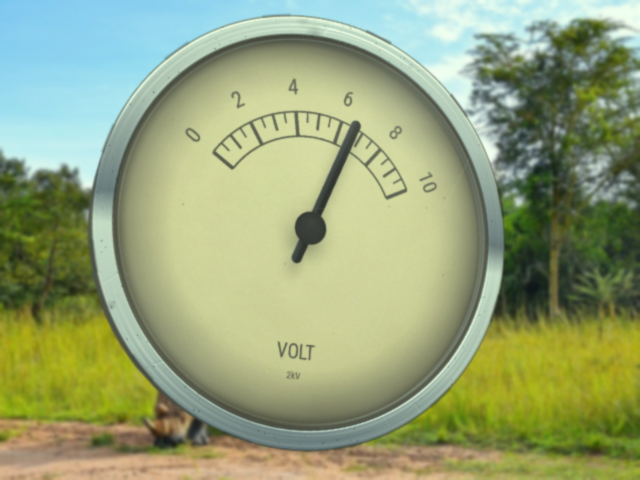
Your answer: **6.5** V
